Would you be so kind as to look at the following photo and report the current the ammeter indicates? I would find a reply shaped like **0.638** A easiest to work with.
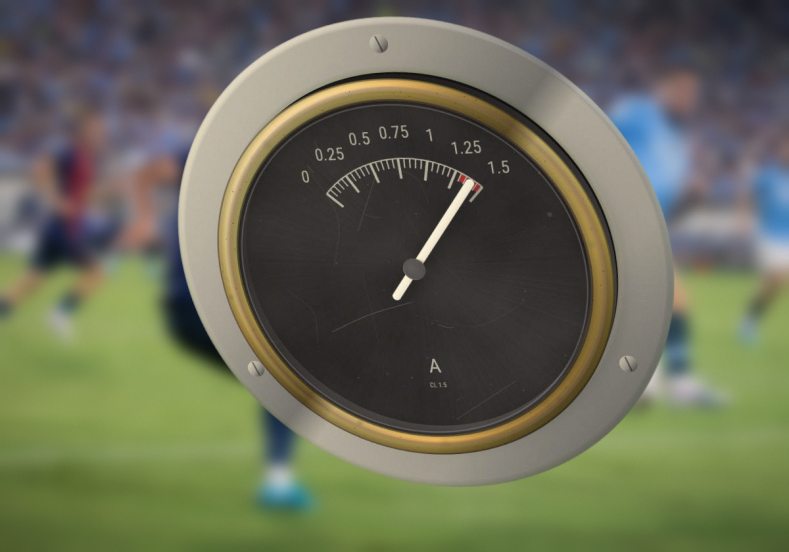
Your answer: **1.4** A
